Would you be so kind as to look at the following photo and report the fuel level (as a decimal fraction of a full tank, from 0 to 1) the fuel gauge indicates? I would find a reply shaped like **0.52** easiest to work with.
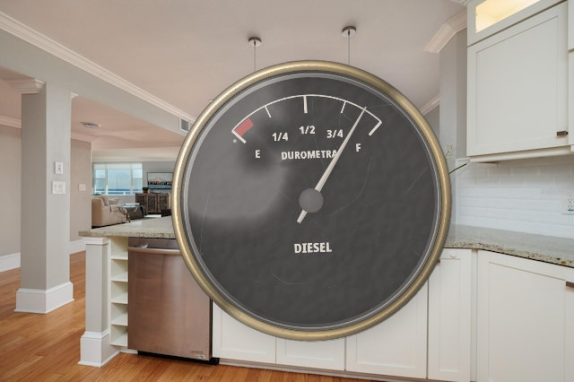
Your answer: **0.875**
